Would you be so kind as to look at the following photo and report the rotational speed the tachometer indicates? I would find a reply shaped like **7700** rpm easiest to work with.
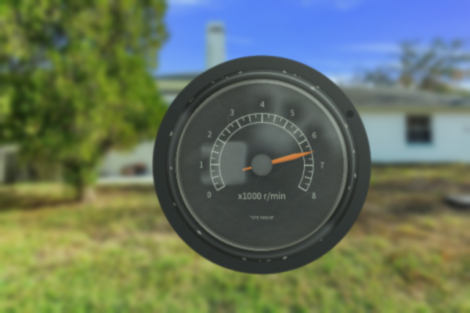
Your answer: **6500** rpm
